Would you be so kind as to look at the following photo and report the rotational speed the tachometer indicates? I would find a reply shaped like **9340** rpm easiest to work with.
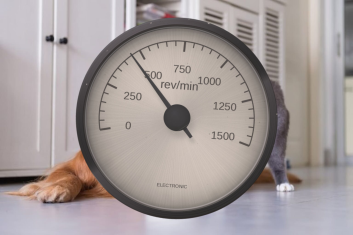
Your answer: **450** rpm
